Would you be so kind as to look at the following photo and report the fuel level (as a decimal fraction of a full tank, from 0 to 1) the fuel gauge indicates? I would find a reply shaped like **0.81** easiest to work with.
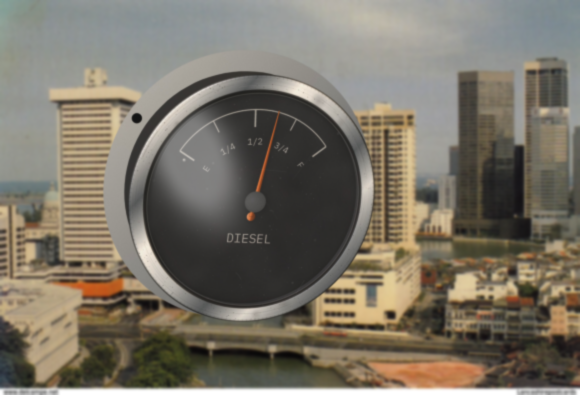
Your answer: **0.625**
